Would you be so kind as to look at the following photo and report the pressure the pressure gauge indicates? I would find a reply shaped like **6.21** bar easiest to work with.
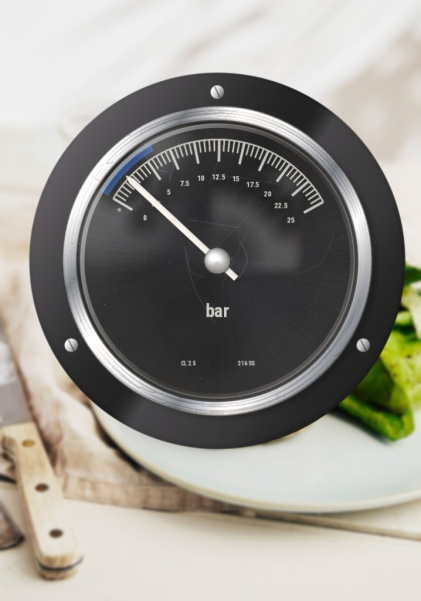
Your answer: **2.5** bar
